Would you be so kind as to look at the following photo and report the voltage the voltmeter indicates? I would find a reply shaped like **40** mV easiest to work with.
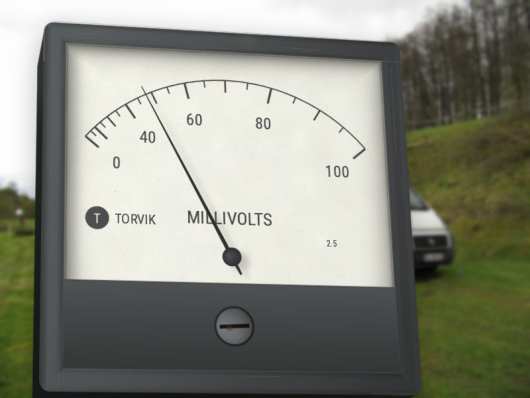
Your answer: **47.5** mV
